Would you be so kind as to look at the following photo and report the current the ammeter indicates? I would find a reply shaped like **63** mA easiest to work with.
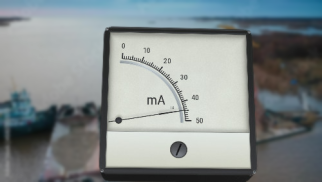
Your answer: **45** mA
